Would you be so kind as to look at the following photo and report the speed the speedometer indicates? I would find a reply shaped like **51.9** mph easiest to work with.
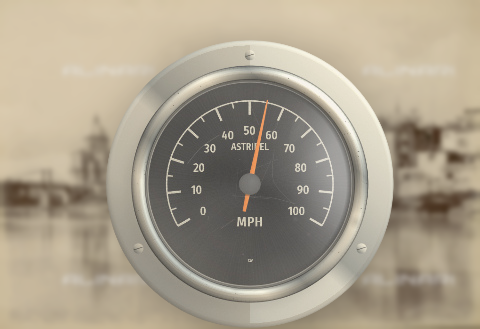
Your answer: **55** mph
